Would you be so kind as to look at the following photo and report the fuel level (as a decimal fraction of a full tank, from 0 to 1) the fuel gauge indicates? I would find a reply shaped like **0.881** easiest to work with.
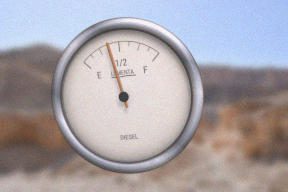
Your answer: **0.375**
